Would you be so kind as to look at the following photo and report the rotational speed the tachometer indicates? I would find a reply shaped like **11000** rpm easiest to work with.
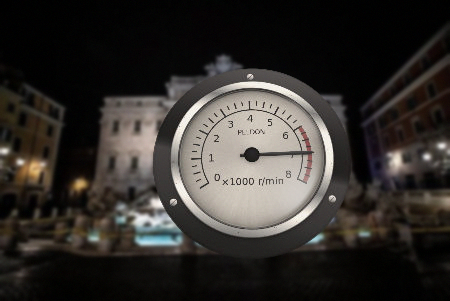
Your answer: **7000** rpm
